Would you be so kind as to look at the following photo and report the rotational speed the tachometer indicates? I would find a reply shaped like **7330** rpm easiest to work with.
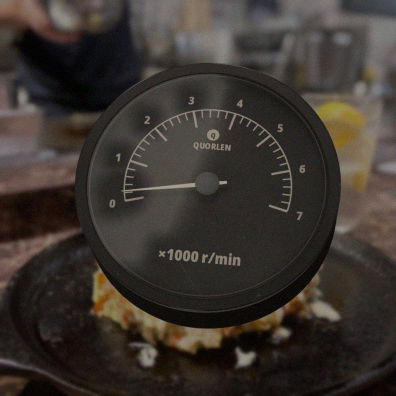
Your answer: **200** rpm
